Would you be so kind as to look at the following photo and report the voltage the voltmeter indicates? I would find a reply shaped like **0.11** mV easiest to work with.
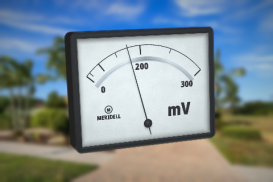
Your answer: **175** mV
